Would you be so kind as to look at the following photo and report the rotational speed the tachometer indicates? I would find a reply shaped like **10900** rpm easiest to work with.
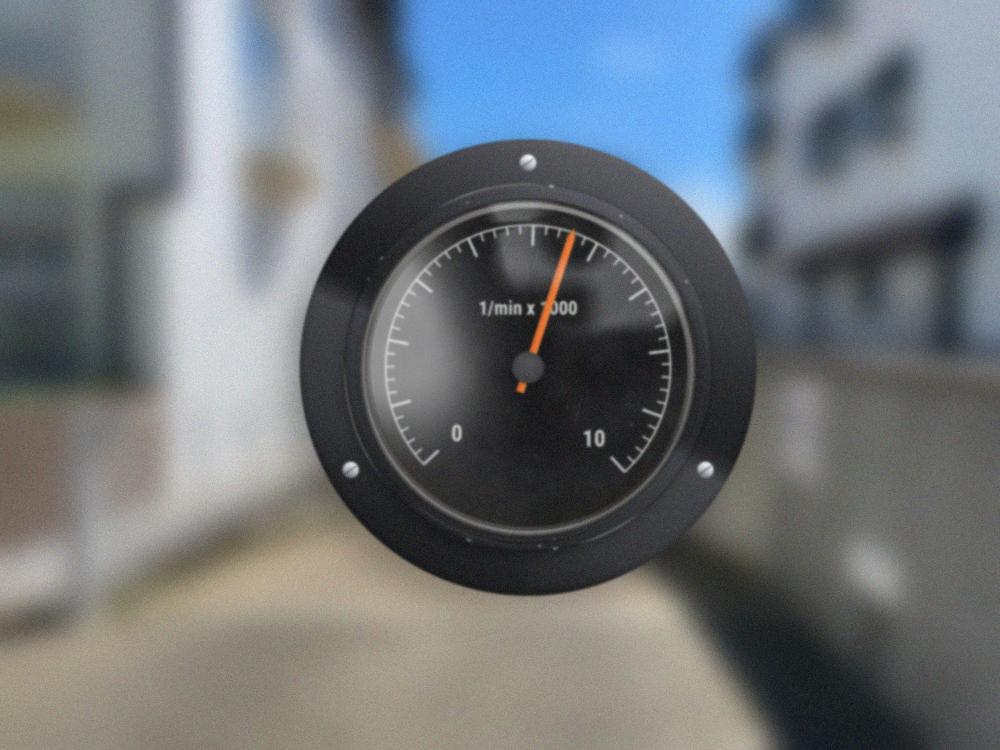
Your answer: **5600** rpm
